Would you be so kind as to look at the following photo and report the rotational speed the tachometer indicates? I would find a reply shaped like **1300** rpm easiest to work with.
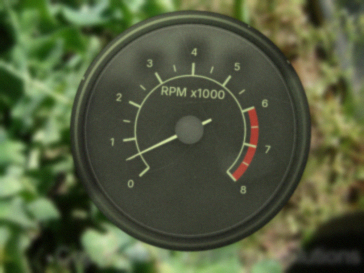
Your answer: **500** rpm
